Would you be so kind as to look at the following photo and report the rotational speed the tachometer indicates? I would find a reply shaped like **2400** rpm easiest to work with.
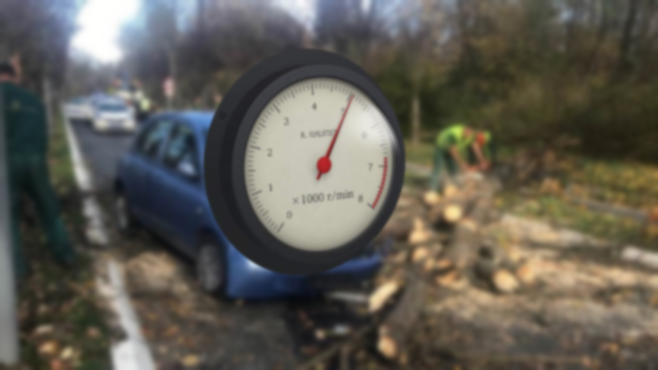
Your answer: **5000** rpm
